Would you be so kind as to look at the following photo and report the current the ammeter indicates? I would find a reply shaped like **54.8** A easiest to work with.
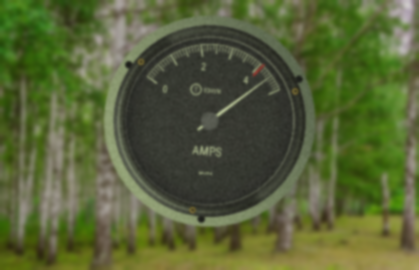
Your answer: **4.5** A
